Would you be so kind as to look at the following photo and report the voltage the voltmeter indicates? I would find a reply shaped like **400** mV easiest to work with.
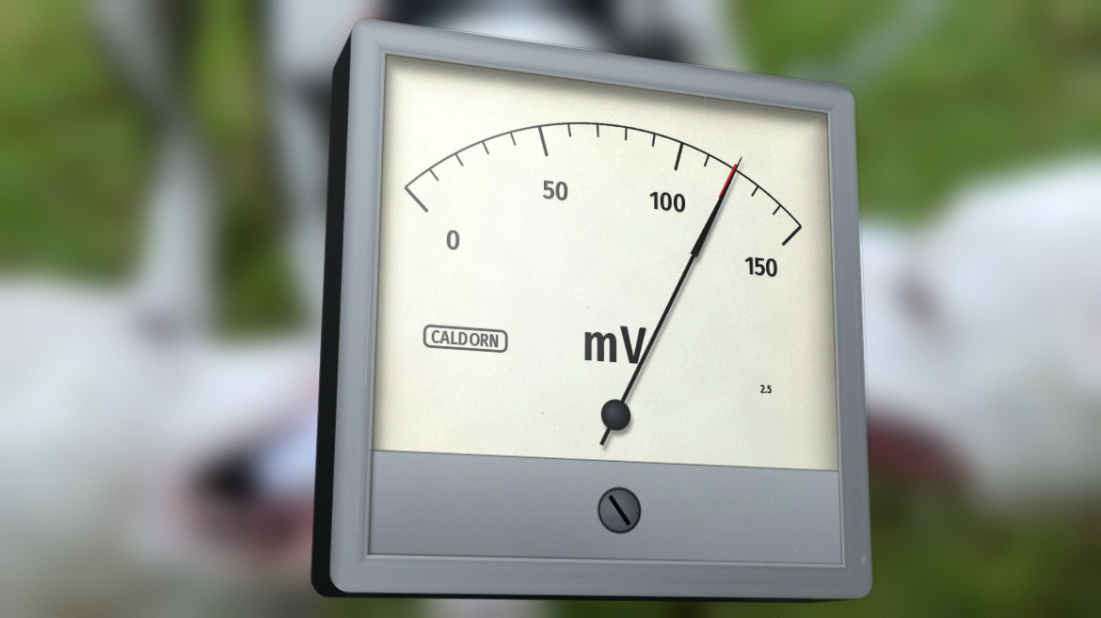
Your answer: **120** mV
